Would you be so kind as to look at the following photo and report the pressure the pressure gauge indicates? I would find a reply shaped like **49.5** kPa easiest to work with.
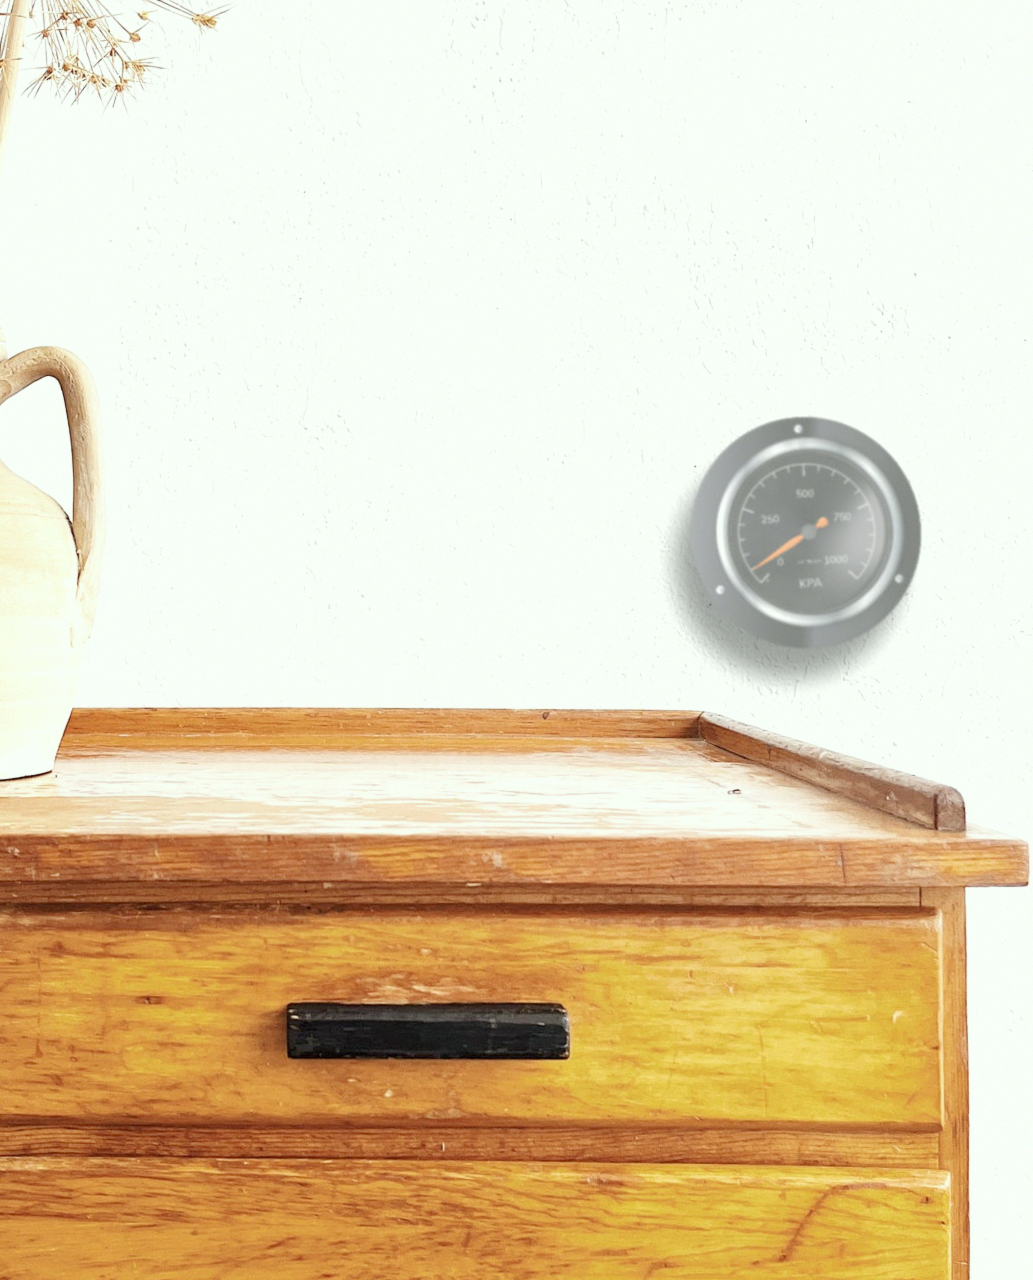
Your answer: **50** kPa
